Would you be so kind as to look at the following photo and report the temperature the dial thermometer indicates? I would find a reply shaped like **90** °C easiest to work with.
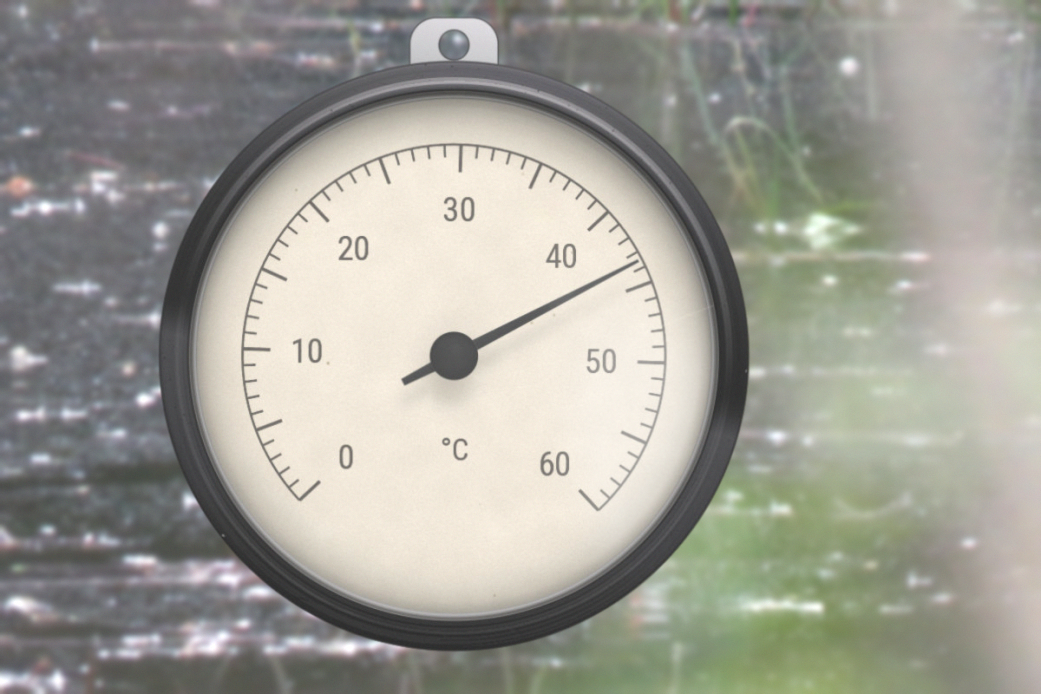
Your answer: **43.5** °C
